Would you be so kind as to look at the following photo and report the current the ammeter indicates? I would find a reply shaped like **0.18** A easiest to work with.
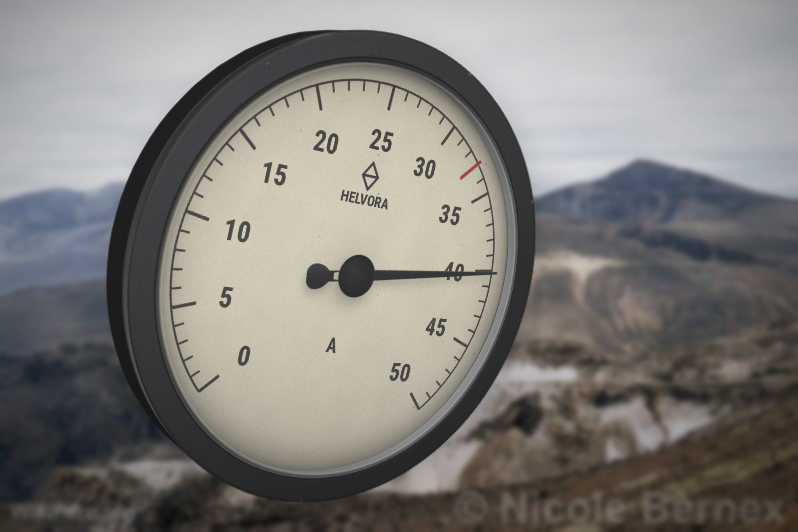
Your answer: **40** A
